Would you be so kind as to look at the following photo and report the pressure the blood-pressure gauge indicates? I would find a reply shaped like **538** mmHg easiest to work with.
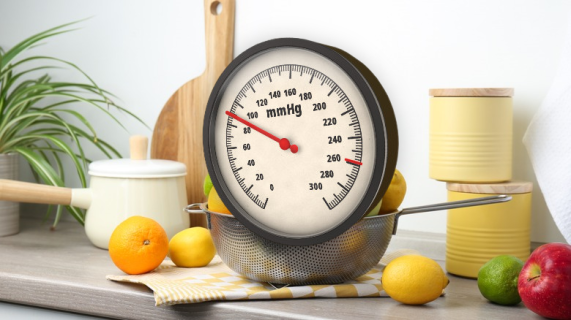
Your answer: **90** mmHg
